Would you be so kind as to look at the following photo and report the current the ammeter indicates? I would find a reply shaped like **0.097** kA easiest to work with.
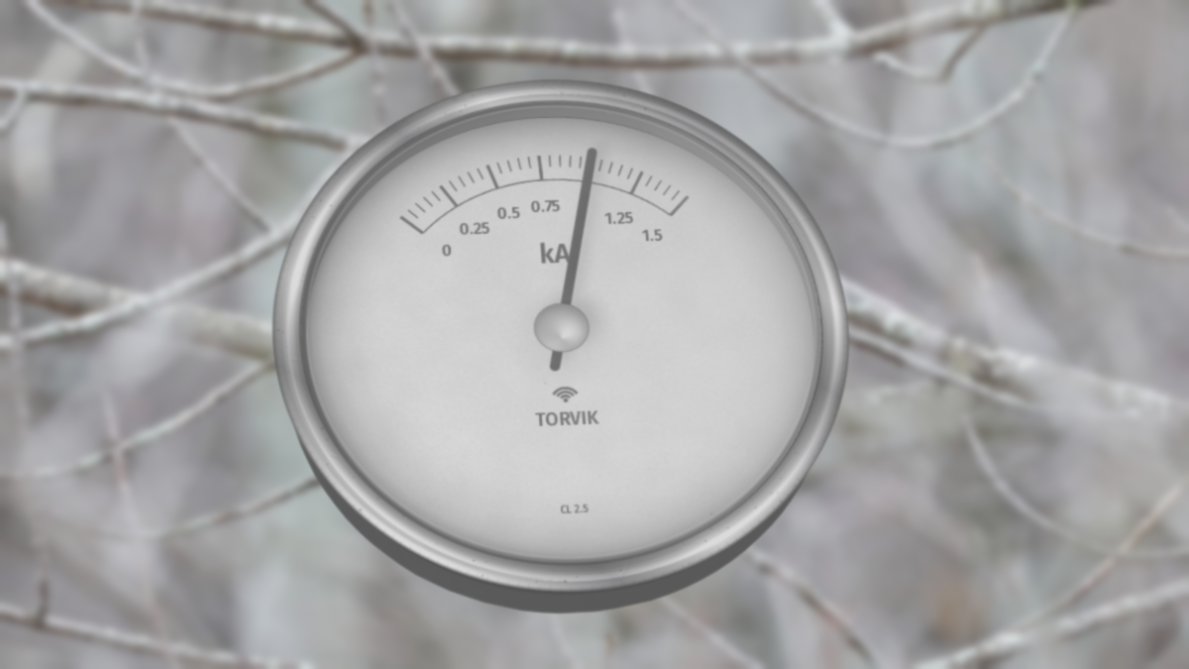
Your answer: **1** kA
